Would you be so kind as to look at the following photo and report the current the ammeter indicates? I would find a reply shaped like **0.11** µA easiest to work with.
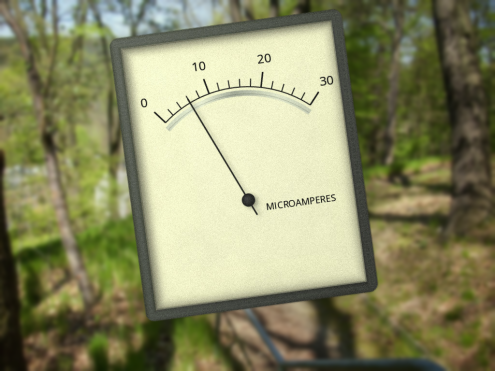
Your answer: **6** µA
